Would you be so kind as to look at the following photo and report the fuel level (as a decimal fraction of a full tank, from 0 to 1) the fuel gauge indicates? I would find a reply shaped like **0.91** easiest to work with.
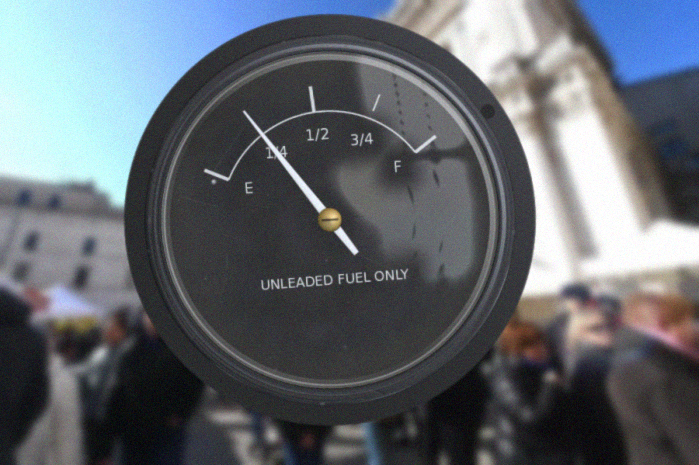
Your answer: **0.25**
